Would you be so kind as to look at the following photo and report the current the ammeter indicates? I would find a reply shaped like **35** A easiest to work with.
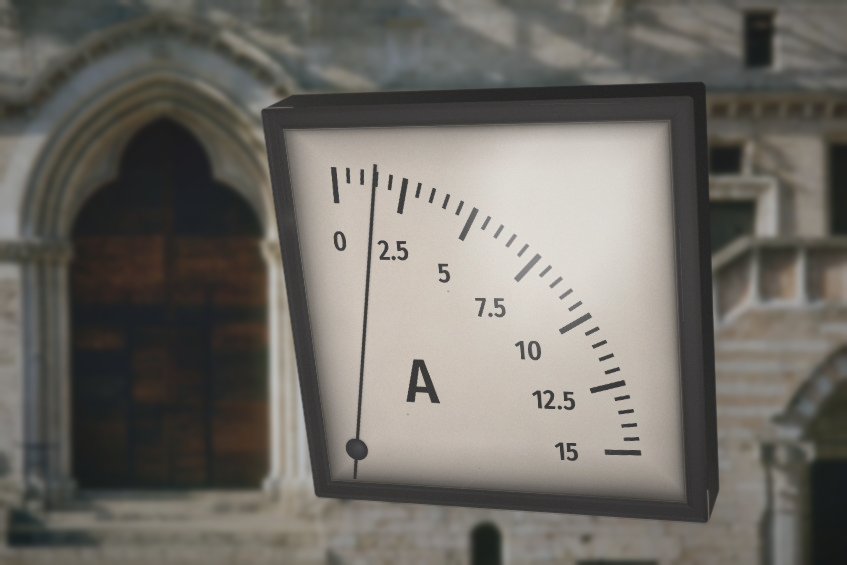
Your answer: **1.5** A
